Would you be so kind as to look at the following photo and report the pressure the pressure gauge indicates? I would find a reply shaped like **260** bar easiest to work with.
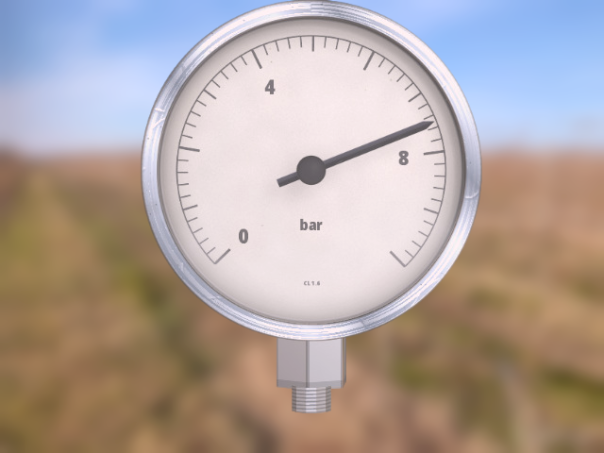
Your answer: **7.5** bar
